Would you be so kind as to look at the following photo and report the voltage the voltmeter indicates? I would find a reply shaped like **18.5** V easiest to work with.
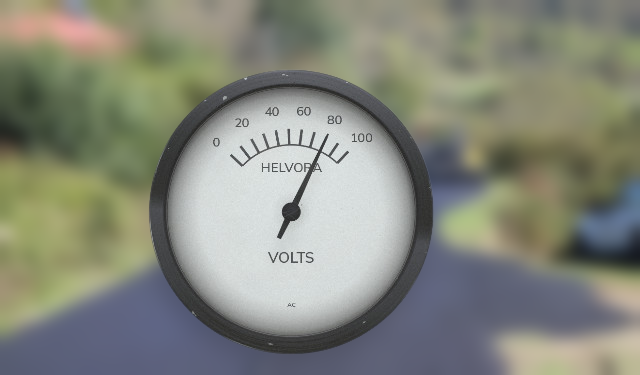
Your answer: **80** V
